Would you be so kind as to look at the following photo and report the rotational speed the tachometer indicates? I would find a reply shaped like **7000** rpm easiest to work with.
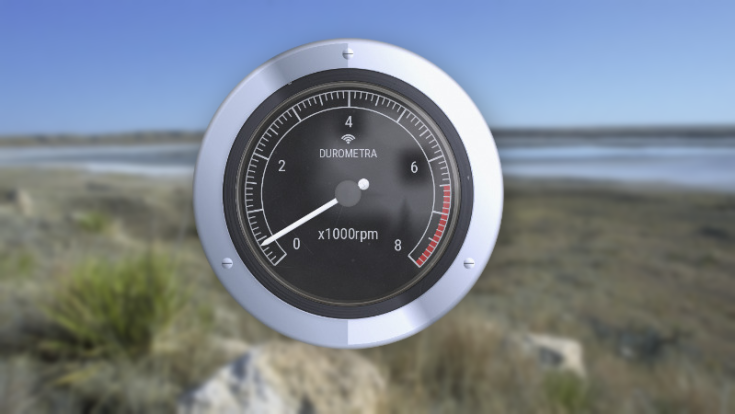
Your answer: **400** rpm
